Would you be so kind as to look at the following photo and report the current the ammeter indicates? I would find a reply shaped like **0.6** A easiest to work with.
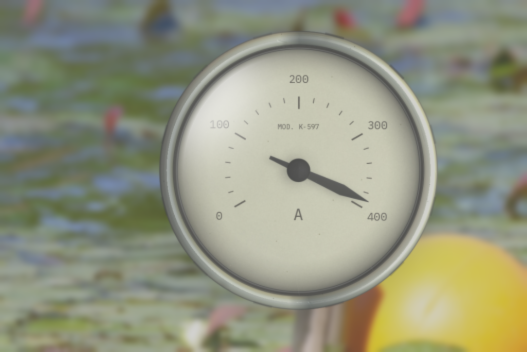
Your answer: **390** A
